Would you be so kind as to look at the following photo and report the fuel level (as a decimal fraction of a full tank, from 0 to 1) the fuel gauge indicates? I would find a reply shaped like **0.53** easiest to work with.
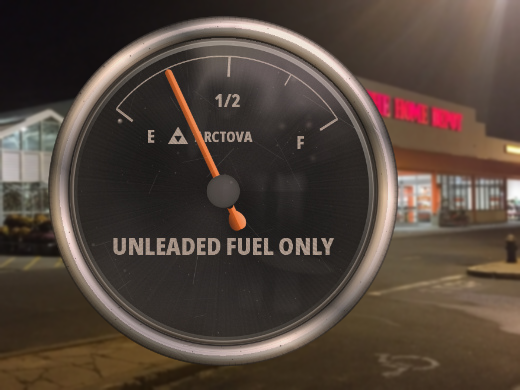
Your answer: **0.25**
